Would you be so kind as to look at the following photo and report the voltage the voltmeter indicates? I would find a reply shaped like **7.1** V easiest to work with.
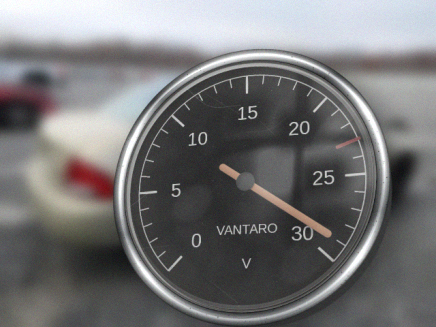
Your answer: **29** V
